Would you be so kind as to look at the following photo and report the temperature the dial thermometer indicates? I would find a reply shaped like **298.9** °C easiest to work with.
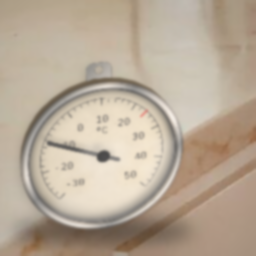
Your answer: **-10** °C
